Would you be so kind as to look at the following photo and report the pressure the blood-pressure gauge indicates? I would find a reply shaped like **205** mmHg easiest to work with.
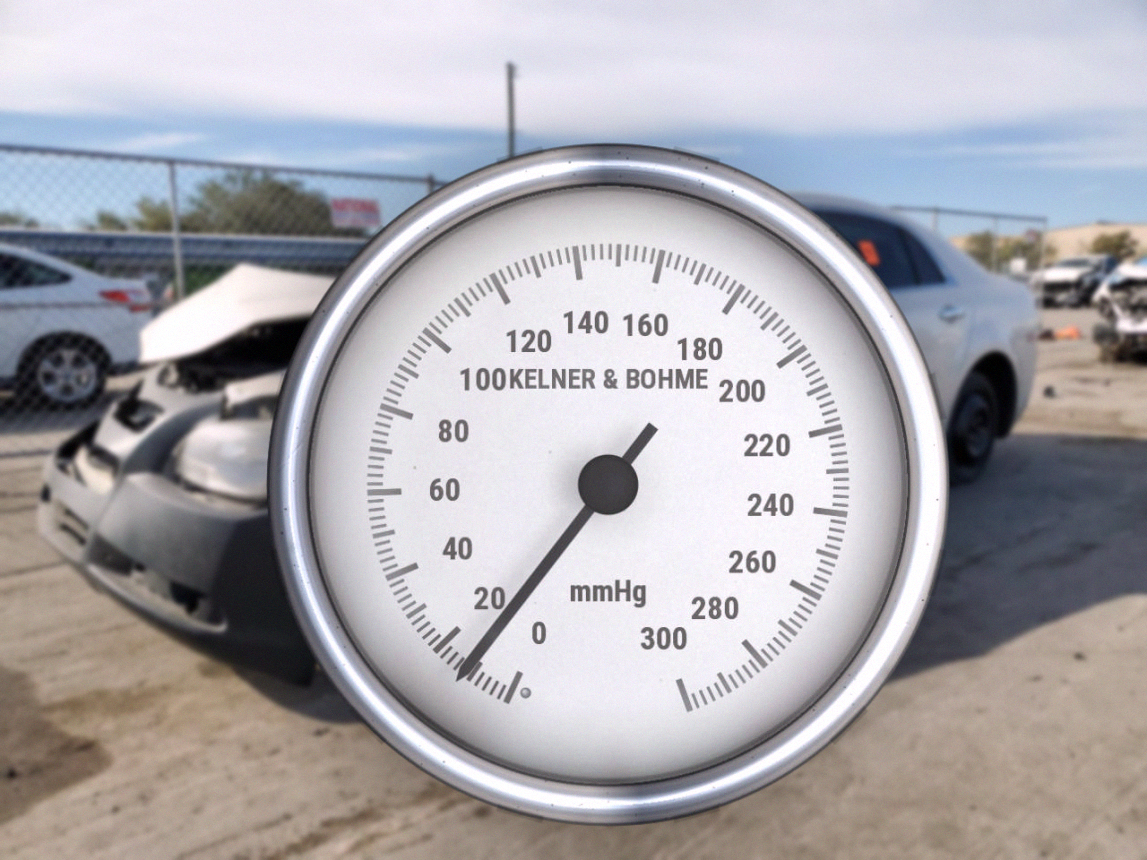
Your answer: **12** mmHg
